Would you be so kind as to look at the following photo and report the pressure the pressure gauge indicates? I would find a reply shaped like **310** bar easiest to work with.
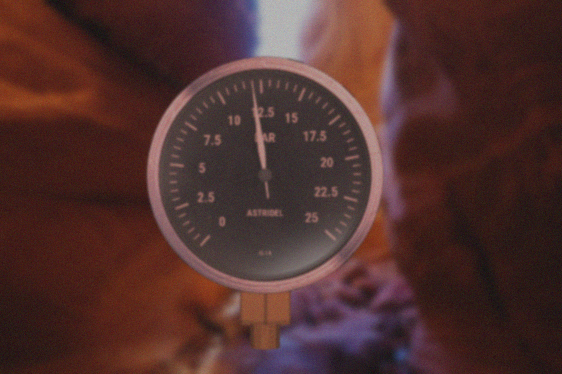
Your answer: **12** bar
